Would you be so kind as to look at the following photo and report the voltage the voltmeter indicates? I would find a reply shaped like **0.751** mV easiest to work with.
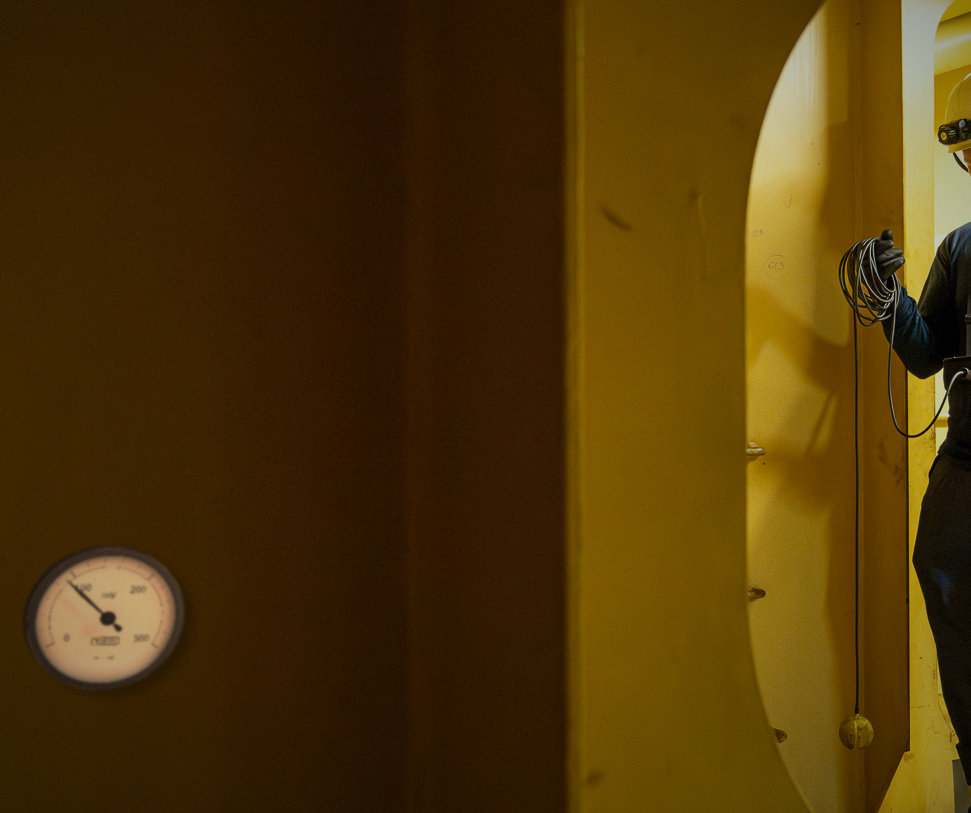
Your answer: **90** mV
